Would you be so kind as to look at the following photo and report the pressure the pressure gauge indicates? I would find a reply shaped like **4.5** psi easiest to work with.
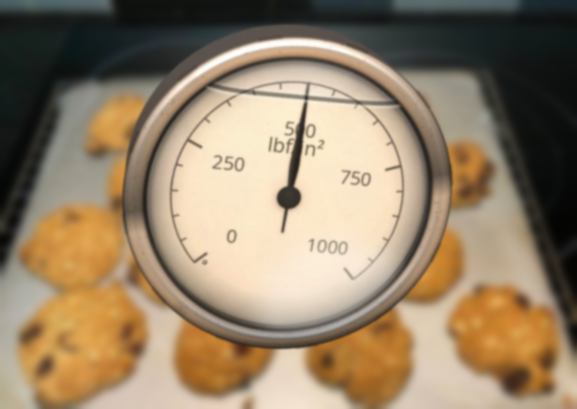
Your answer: **500** psi
